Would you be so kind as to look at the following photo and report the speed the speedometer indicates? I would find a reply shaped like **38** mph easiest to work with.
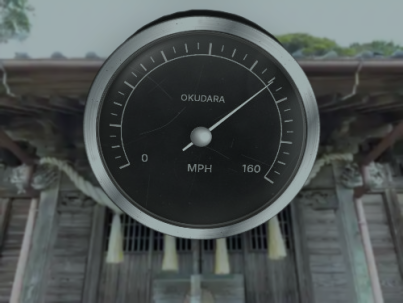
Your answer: **110** mph
